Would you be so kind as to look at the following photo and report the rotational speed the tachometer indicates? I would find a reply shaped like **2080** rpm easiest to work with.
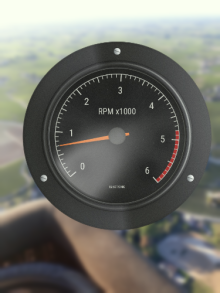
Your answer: **700** rpm
